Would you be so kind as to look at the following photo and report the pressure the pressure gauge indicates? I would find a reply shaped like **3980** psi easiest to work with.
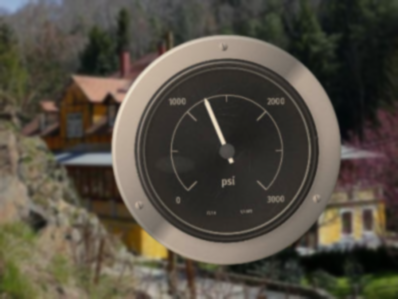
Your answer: **1250** psi
